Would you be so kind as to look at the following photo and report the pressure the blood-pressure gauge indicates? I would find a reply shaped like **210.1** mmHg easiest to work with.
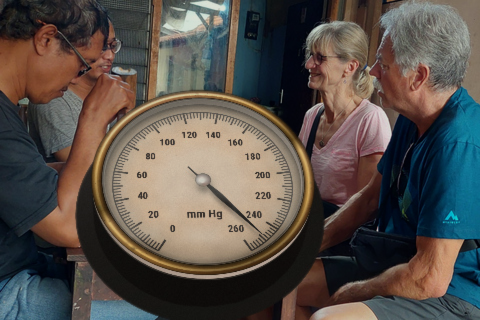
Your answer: **250** mmHg
